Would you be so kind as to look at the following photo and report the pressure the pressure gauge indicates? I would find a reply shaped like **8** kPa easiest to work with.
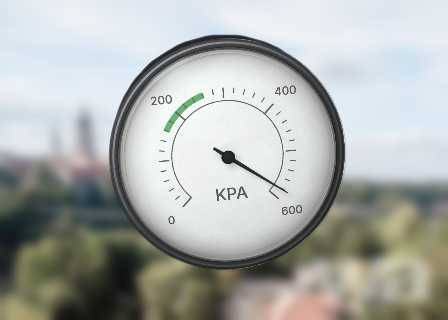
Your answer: **580** kPa
